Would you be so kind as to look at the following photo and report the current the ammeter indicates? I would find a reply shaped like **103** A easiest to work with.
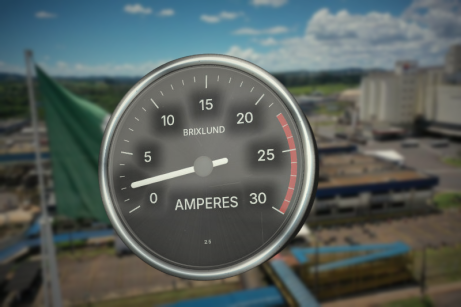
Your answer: **2** A
